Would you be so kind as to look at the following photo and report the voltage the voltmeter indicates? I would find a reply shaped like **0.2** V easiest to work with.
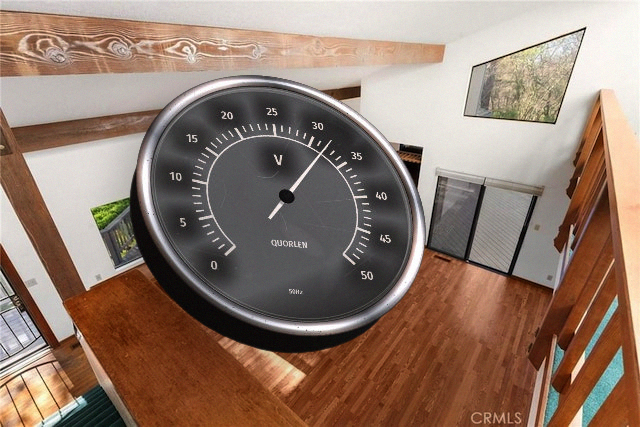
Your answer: **32** V
